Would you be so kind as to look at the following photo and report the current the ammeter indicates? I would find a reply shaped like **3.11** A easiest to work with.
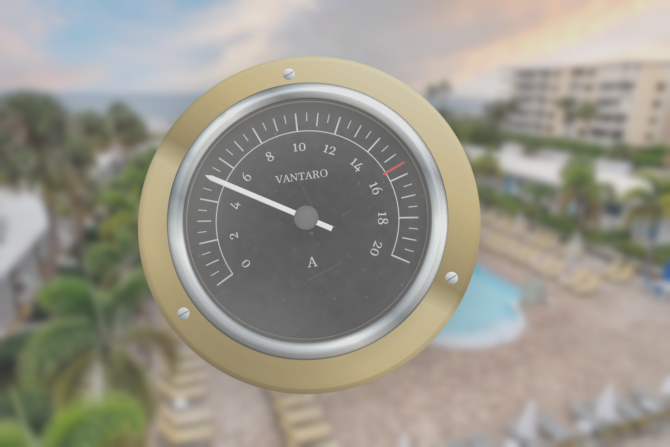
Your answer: **5** A
